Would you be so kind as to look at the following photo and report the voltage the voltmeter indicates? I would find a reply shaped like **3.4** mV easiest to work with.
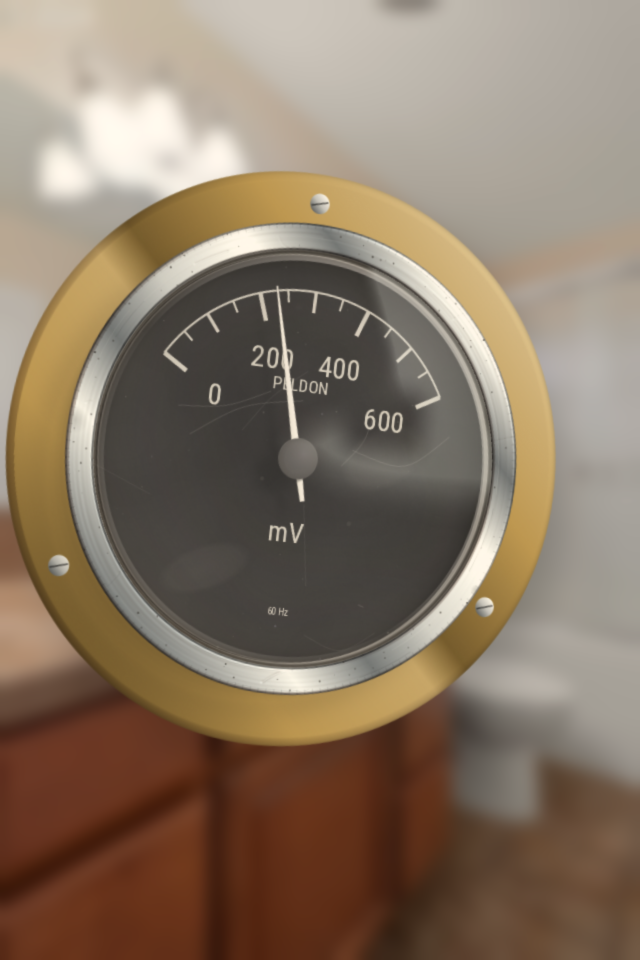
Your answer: **225** mV
